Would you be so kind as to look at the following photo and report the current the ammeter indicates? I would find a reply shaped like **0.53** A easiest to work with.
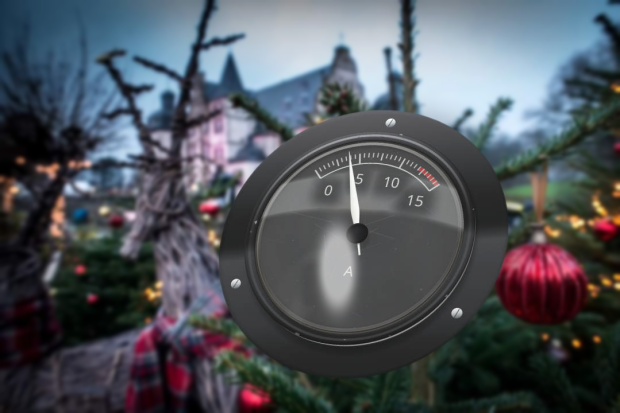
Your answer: **4** A
